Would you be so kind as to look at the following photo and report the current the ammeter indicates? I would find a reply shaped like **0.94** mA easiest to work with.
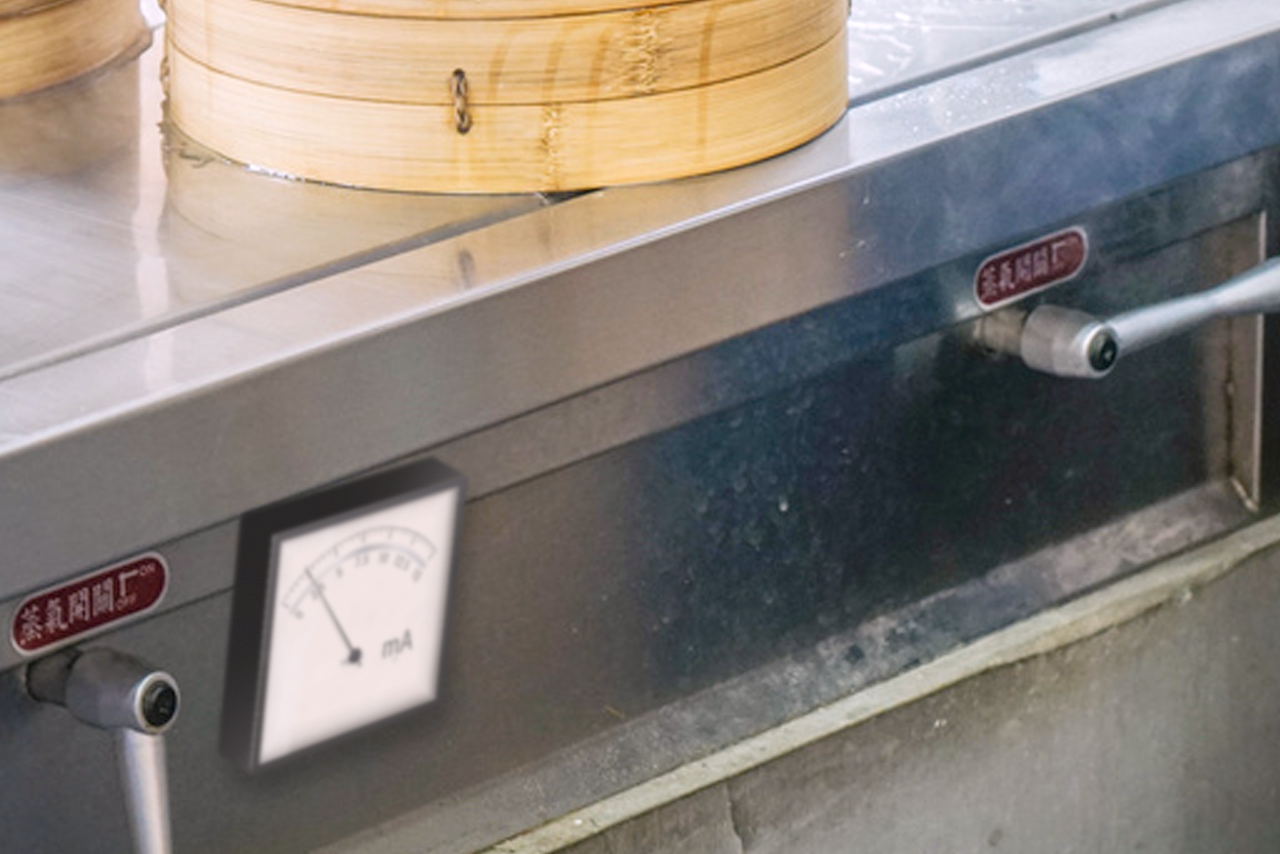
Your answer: **2.5** mA
